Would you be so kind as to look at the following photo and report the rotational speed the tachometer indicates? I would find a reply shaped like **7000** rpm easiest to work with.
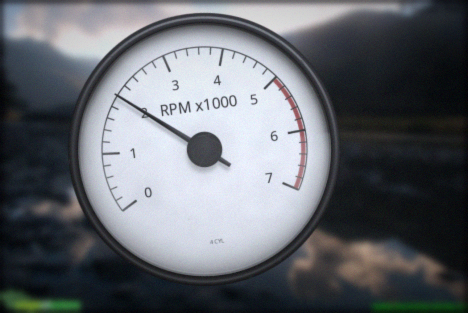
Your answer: **2000** rpm
